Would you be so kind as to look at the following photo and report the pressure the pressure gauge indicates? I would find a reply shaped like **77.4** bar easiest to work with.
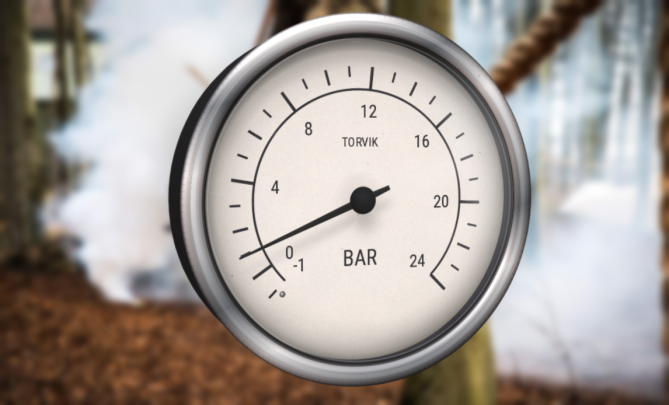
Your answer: **1** bar
